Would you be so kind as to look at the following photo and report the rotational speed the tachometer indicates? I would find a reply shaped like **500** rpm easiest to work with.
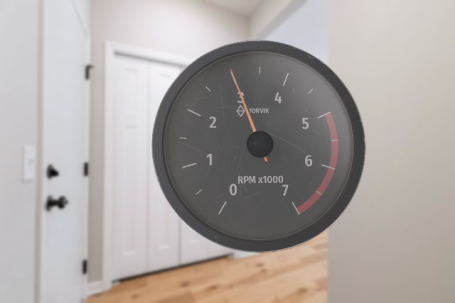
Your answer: **3000** rpm
